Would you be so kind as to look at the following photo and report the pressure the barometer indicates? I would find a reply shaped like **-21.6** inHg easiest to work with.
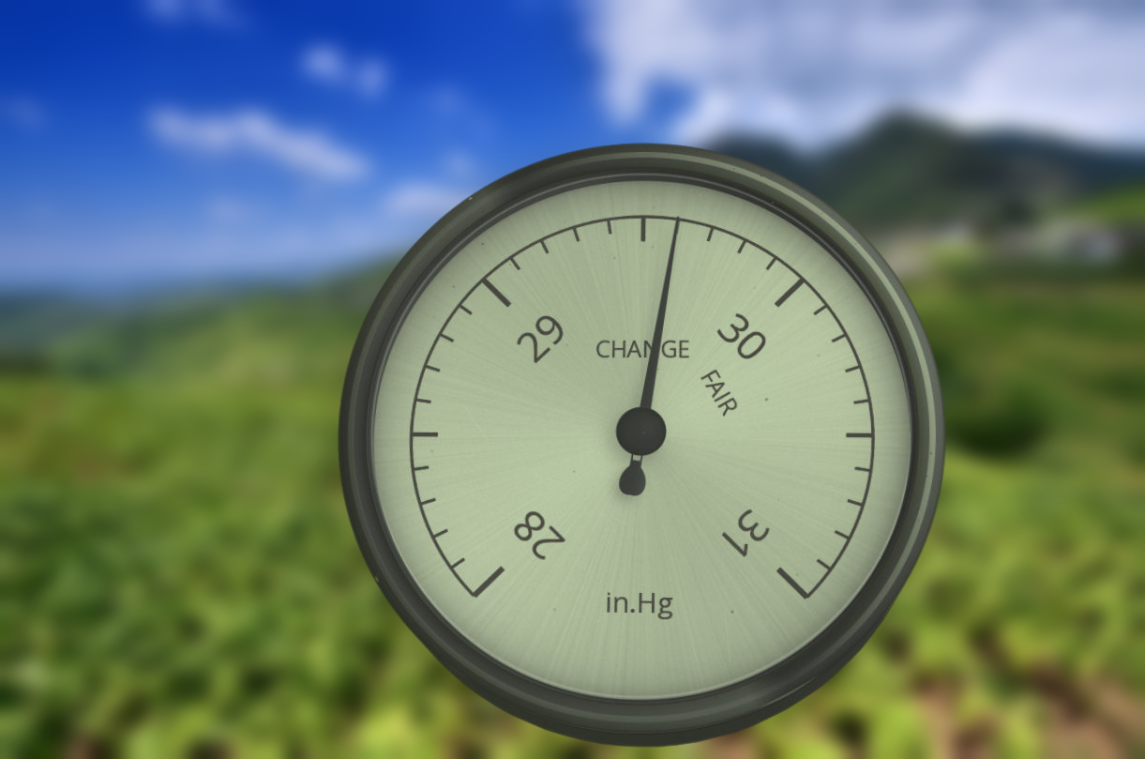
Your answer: **29.6** inHg
